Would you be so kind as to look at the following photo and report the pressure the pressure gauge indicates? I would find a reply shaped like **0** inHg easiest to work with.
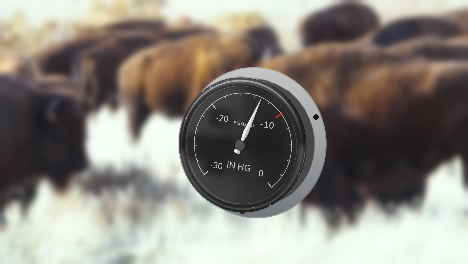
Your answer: **-13** inHg
